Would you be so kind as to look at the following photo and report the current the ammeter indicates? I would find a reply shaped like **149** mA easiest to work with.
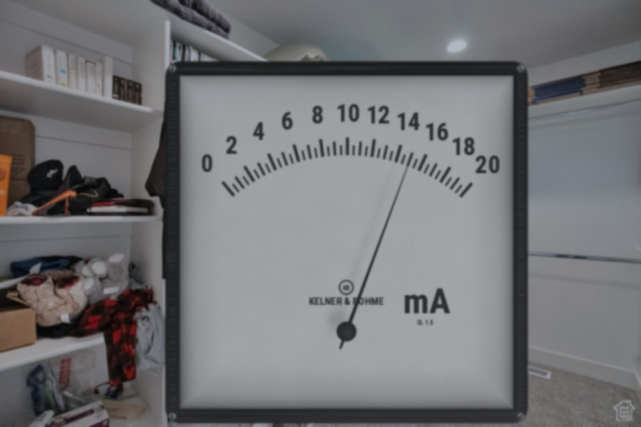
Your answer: **15** mA
